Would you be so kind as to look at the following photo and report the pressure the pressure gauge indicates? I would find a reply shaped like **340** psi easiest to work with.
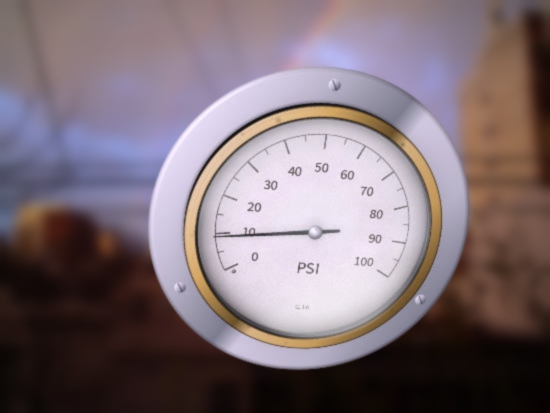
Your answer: **10** psi
